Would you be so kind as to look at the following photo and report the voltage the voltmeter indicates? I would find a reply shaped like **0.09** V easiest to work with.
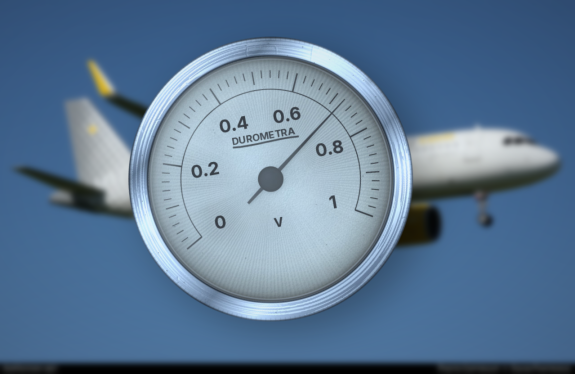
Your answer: **0.72** V
